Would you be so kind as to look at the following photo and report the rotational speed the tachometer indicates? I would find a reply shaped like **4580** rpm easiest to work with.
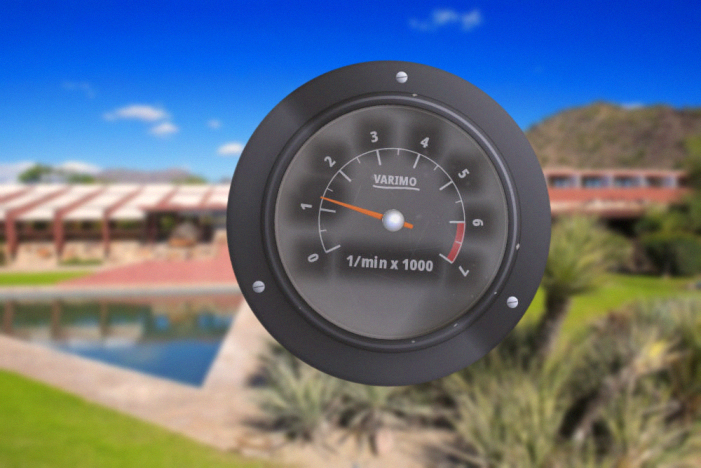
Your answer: **1250** rpm
